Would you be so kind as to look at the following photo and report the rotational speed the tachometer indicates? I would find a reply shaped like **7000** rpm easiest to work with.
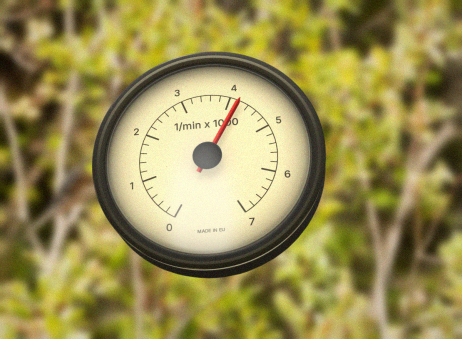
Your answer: **4200** rpm
